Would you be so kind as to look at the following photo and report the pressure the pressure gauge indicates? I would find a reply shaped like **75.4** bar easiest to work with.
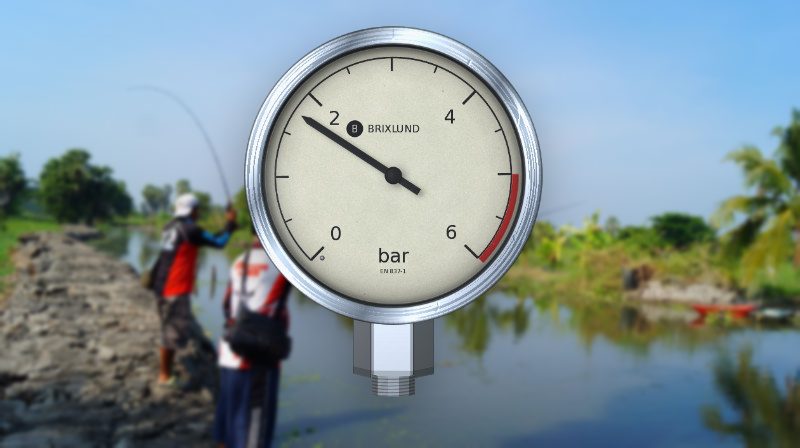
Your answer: **1.75** bar
